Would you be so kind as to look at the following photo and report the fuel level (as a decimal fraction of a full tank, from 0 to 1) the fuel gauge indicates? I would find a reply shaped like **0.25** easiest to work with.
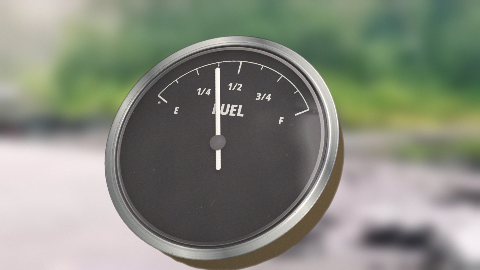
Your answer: **0.375**
